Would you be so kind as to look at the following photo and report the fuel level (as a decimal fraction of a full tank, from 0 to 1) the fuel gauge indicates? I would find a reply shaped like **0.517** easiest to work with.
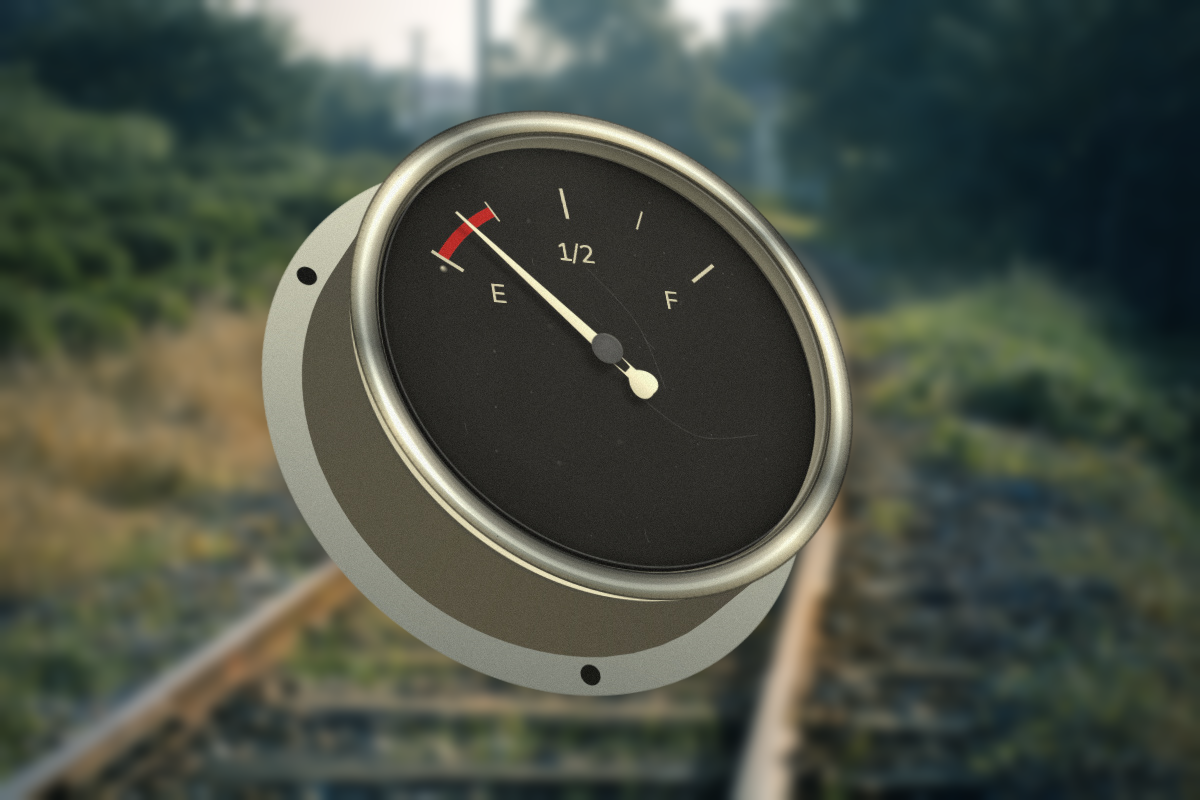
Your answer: **0.125**
